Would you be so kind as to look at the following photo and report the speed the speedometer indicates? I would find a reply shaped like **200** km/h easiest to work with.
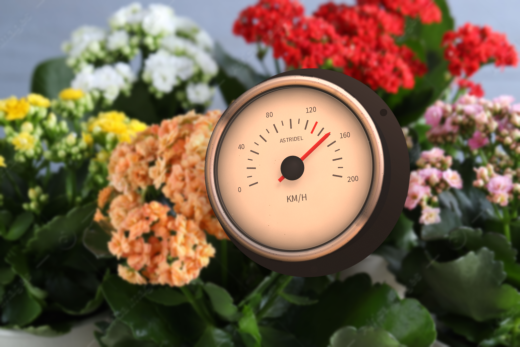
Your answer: **150** km/h
